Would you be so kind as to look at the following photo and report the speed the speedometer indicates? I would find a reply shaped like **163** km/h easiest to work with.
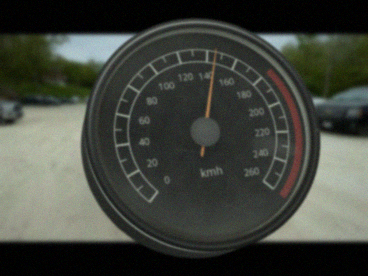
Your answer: **145** km/h
